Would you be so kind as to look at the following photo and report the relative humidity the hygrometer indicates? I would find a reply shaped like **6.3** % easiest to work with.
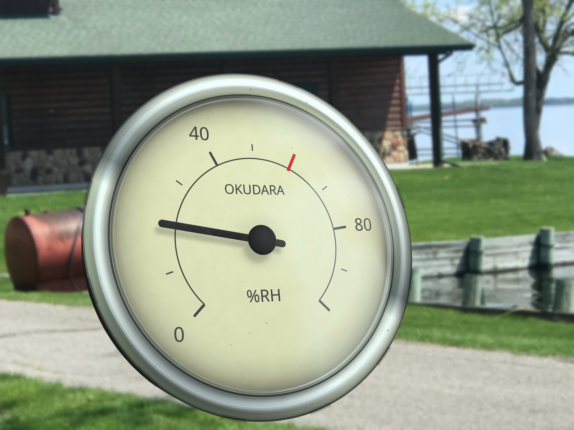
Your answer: **20** %
